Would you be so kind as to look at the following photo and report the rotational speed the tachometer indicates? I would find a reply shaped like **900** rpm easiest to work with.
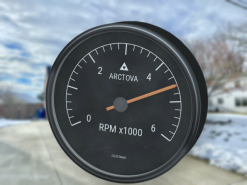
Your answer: **4600** rpm
